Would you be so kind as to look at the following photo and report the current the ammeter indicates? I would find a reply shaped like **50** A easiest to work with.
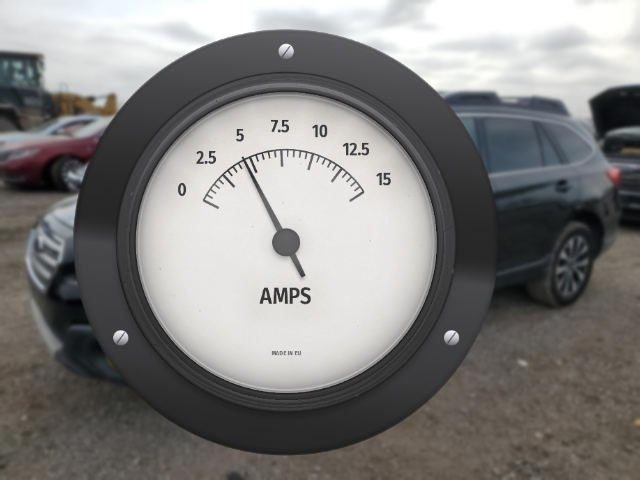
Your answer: **4.5** A
